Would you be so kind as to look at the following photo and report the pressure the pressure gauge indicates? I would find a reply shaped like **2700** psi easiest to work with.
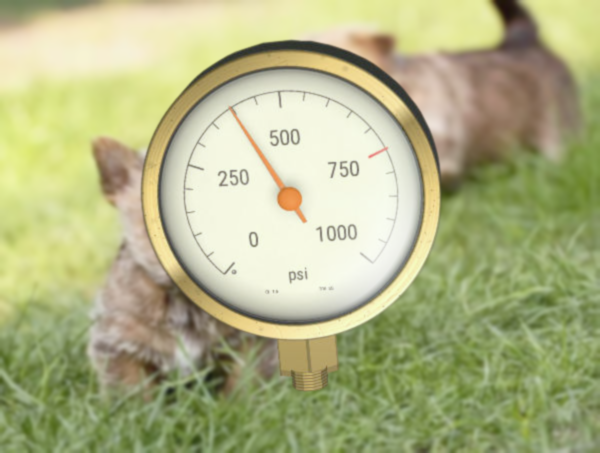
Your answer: **400** psi
